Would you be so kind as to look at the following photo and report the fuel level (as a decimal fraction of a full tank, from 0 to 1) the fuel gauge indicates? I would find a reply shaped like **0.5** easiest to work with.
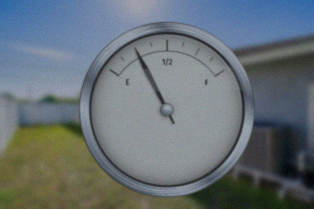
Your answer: **0.25**
